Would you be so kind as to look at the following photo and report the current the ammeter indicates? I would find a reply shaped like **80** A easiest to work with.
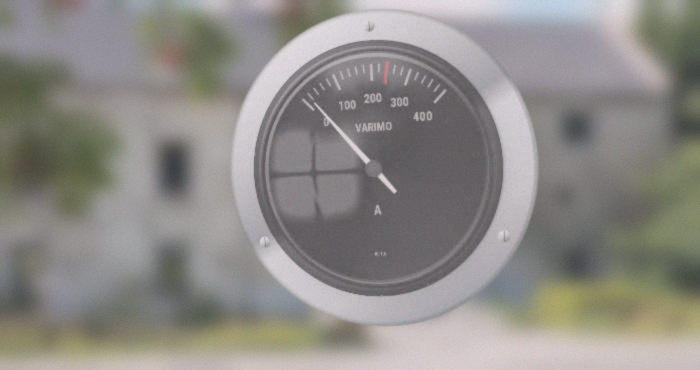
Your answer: **20** A
